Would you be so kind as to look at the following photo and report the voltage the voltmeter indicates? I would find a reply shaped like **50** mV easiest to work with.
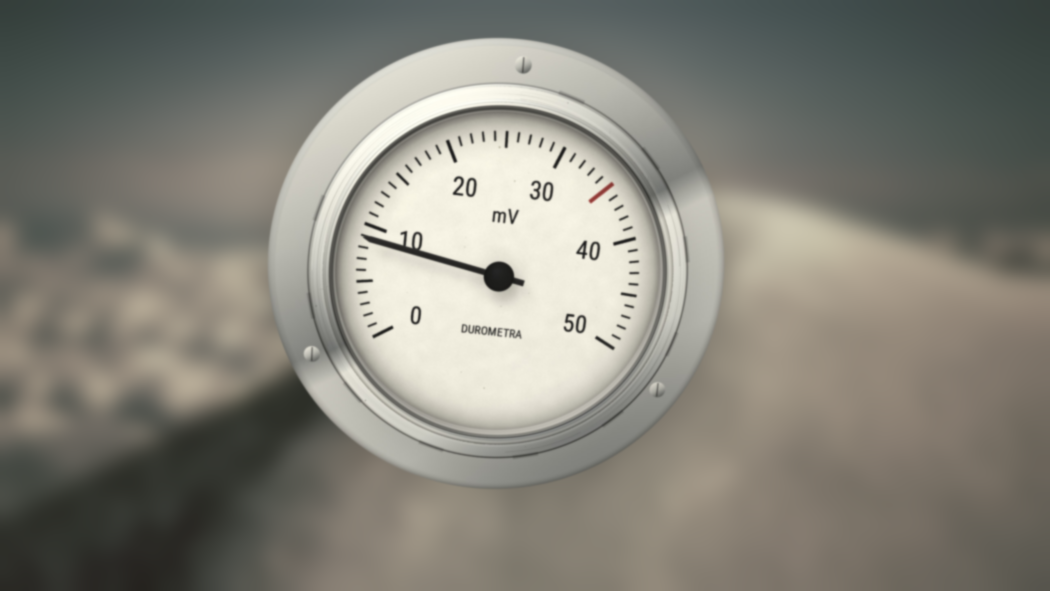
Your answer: **9** mV
